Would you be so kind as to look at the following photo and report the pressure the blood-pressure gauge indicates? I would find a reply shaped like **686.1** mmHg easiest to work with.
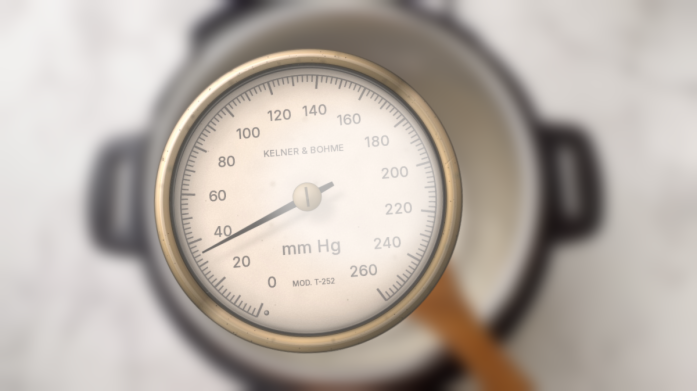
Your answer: **34** mmHg
